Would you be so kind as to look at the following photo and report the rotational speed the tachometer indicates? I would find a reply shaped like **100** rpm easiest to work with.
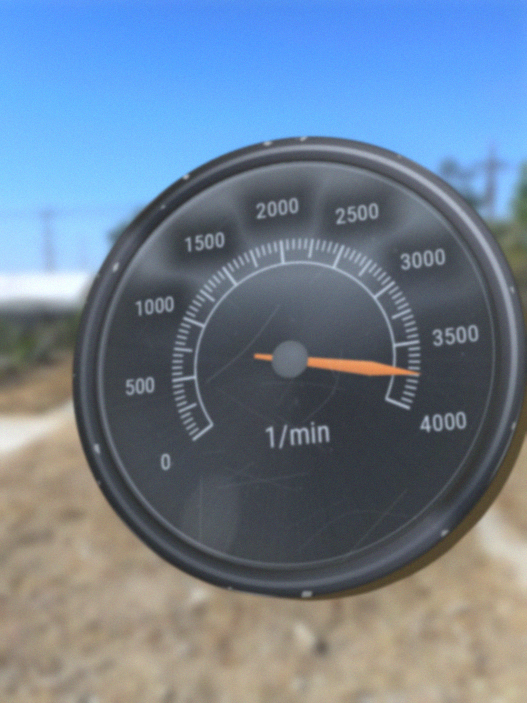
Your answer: **3750** rpm
